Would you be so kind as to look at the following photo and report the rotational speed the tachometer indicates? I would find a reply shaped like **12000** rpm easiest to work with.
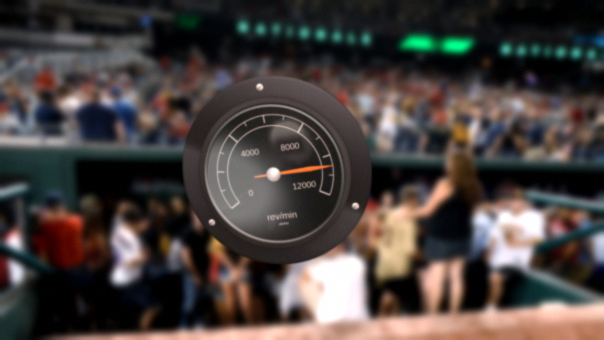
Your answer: **10500** rpm
